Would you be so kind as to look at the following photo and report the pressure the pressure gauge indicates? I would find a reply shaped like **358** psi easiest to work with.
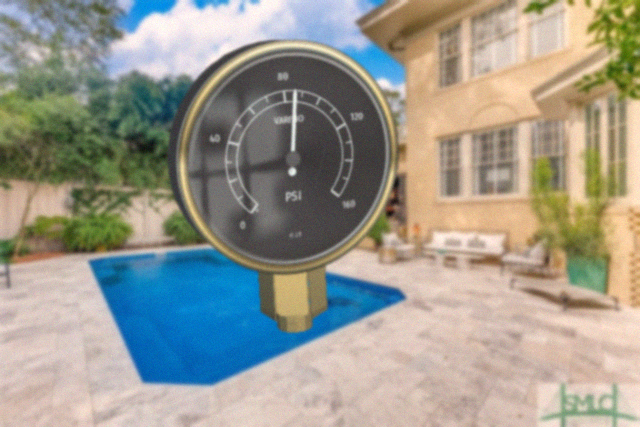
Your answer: **85** psi
